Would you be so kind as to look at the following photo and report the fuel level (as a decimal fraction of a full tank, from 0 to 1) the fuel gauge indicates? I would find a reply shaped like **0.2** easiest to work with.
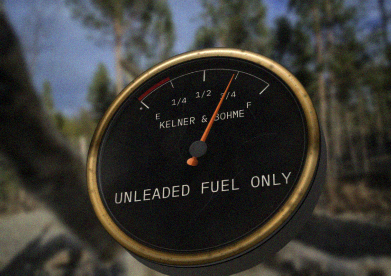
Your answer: **0.75**
